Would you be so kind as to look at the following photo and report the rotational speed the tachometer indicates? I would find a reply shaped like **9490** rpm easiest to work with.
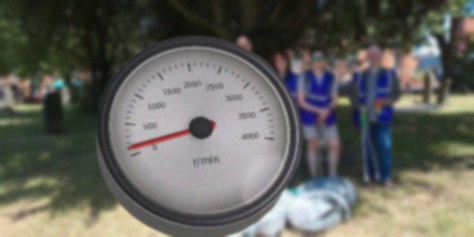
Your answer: **100** rpm
